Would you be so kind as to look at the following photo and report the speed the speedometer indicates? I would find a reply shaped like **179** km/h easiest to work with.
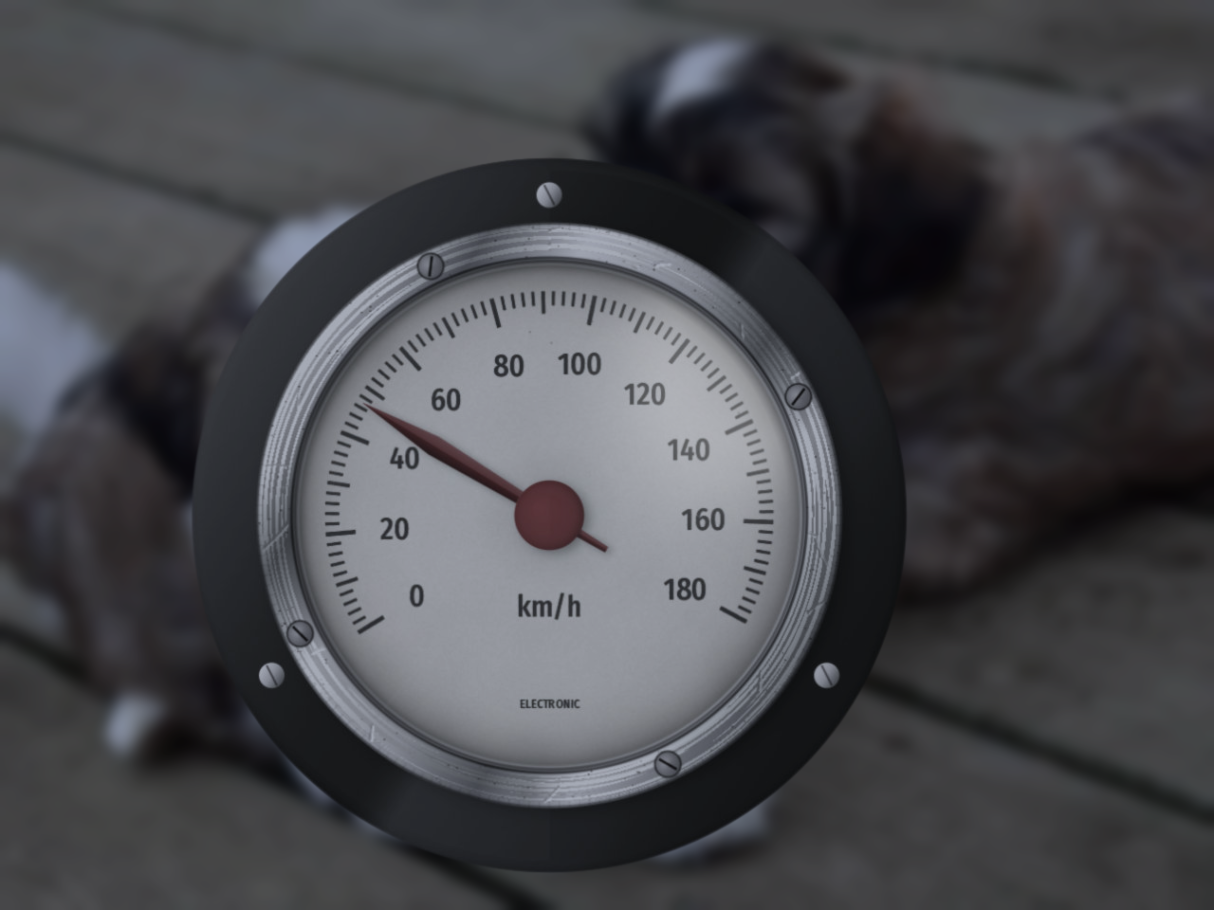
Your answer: **47** km/h
